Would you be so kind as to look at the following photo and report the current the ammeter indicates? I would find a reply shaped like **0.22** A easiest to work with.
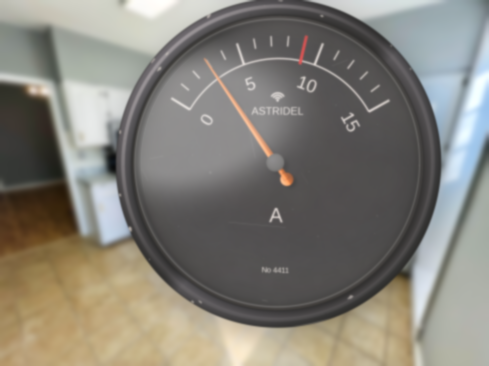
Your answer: **3** A
